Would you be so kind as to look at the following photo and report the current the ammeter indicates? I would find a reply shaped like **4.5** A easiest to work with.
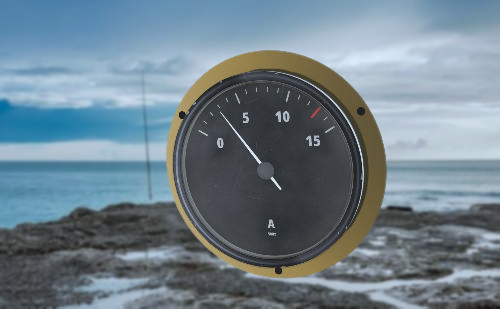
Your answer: **3** A
